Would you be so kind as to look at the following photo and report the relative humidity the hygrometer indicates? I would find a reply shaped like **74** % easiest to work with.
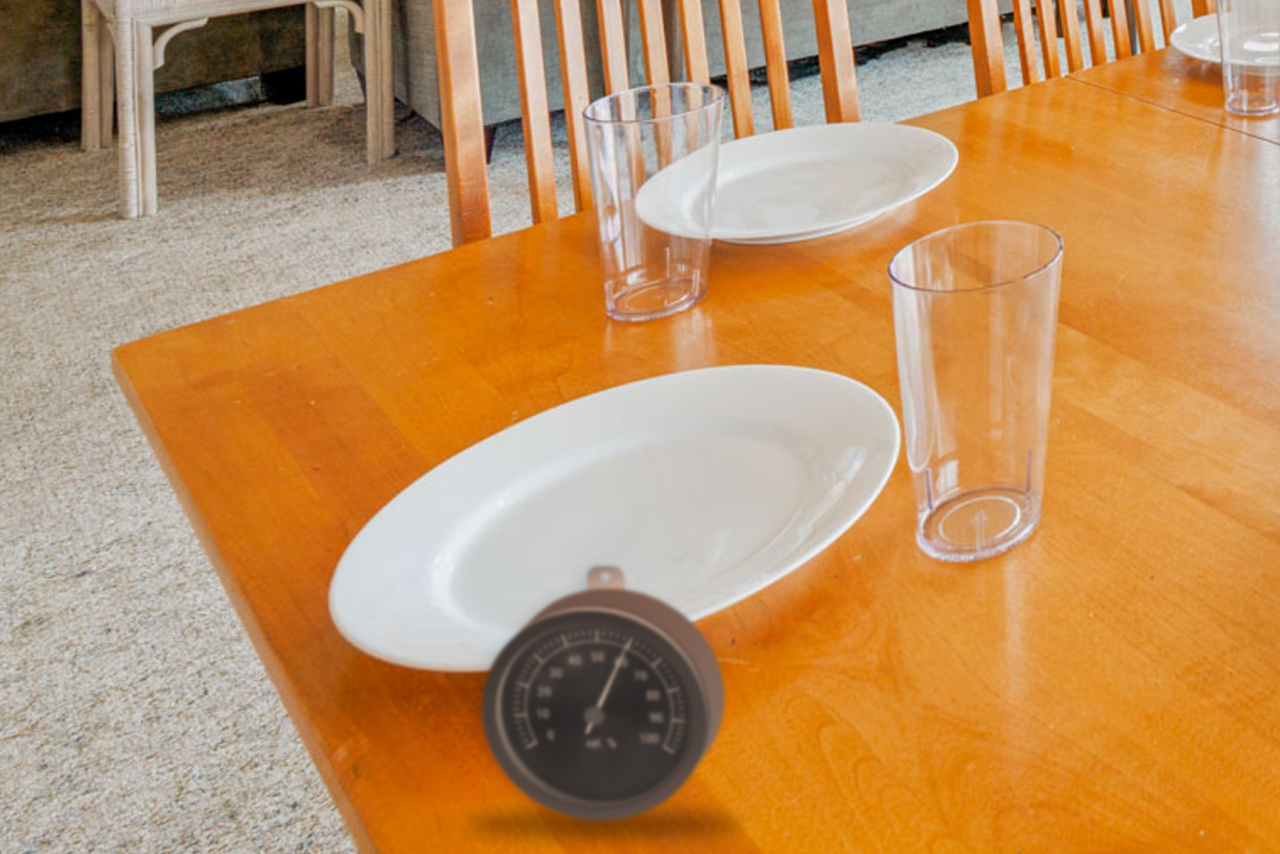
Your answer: **60** %
